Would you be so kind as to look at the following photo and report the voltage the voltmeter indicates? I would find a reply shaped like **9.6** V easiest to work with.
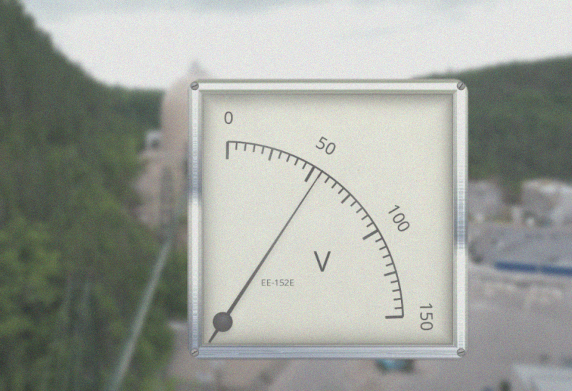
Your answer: **55** V
